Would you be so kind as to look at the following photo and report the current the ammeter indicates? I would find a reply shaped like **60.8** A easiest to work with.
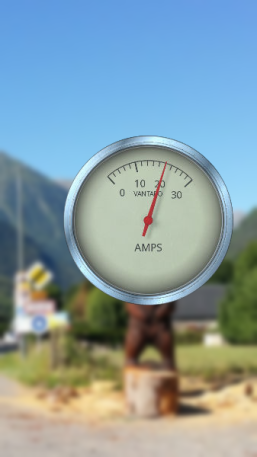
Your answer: **20** A
